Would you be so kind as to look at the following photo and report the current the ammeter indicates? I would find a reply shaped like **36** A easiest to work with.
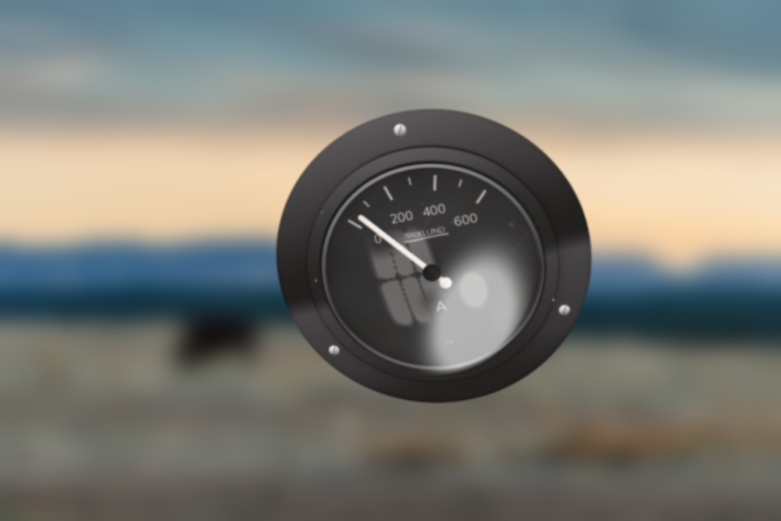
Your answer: **50** A
